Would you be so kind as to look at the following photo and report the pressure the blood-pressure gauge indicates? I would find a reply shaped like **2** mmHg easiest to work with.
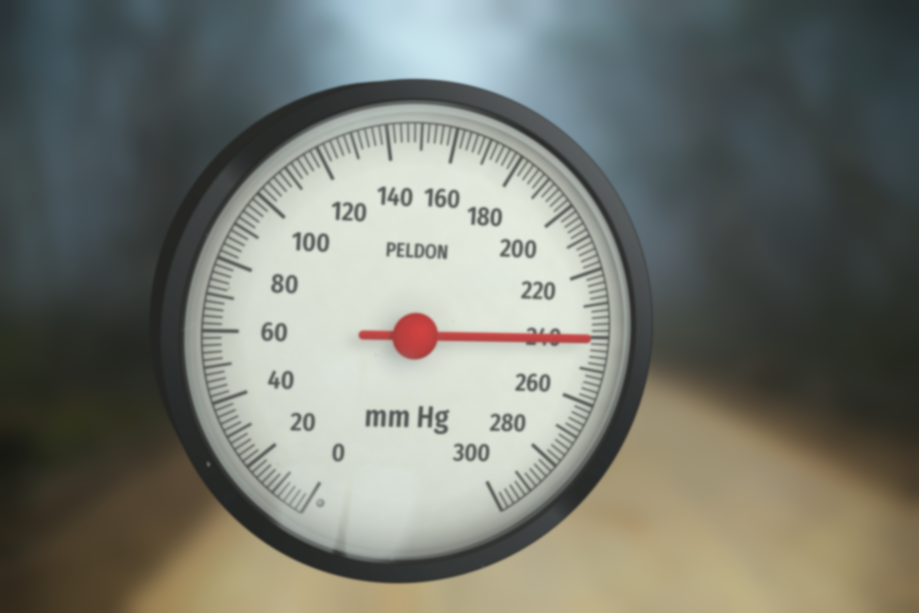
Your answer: **240** mmHg
